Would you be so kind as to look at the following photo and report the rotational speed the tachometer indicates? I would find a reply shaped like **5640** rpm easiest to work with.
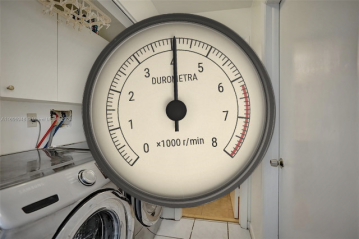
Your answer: **4100** rpm
